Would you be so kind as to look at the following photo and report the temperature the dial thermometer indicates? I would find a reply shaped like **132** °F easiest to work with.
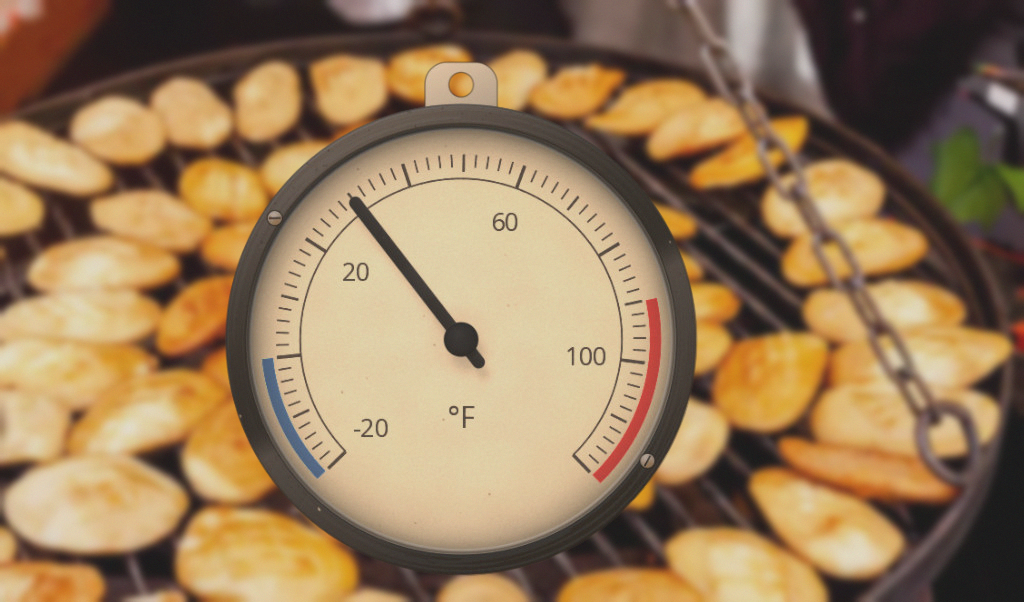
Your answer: **30** °F
